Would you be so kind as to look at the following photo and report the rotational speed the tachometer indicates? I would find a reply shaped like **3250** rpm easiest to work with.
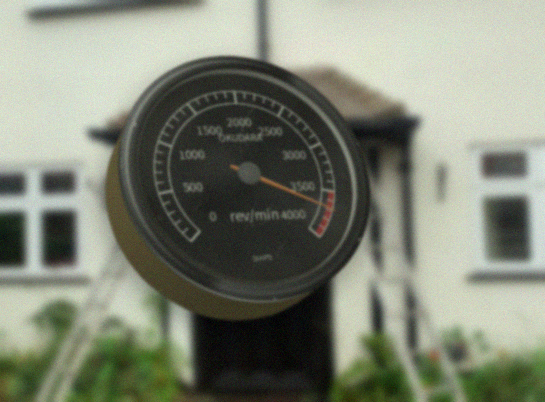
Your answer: **3700** rpm
